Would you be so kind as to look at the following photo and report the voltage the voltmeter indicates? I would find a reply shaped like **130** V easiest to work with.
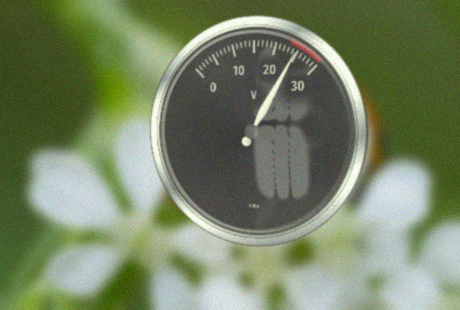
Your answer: **25** V
